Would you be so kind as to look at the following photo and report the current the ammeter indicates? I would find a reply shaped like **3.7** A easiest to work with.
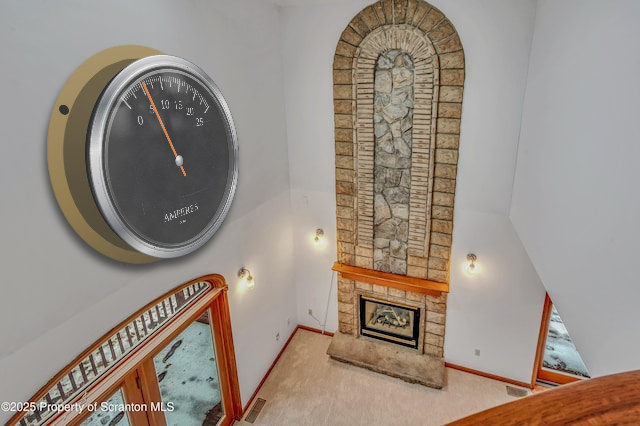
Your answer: **5** A
